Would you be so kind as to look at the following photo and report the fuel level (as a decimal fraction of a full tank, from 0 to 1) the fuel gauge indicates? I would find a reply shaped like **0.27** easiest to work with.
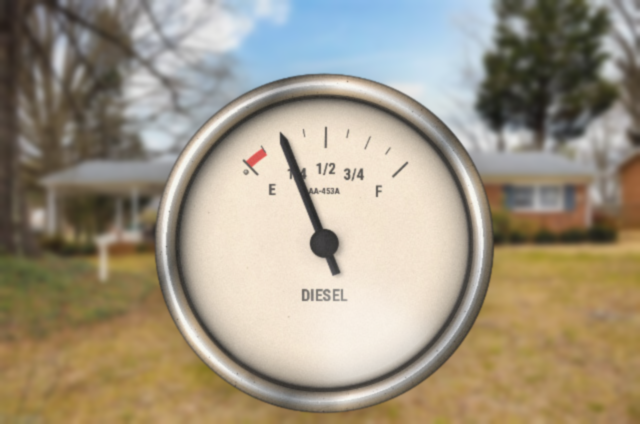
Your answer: **0.25**
